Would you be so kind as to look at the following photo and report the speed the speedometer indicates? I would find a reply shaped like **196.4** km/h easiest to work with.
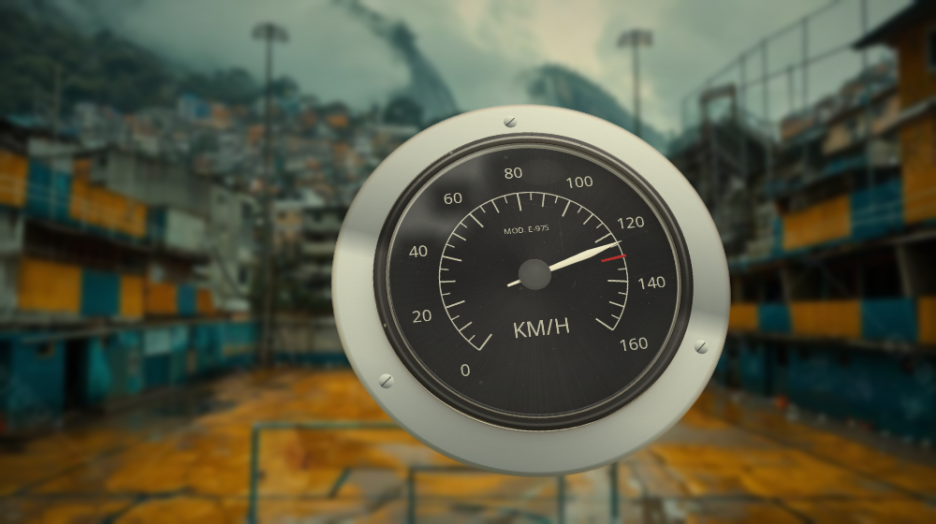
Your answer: **125** km/h
